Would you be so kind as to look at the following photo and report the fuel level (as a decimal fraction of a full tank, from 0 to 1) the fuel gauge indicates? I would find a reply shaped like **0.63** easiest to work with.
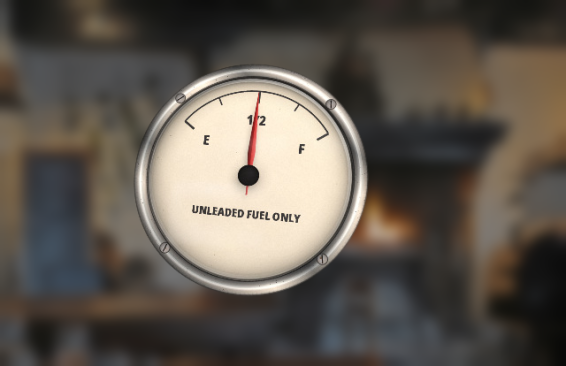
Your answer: **0.5**
